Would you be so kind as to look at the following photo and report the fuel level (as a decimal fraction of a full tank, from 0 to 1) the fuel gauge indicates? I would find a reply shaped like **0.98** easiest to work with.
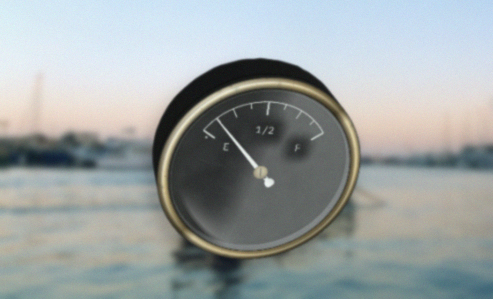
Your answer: **0.125**
